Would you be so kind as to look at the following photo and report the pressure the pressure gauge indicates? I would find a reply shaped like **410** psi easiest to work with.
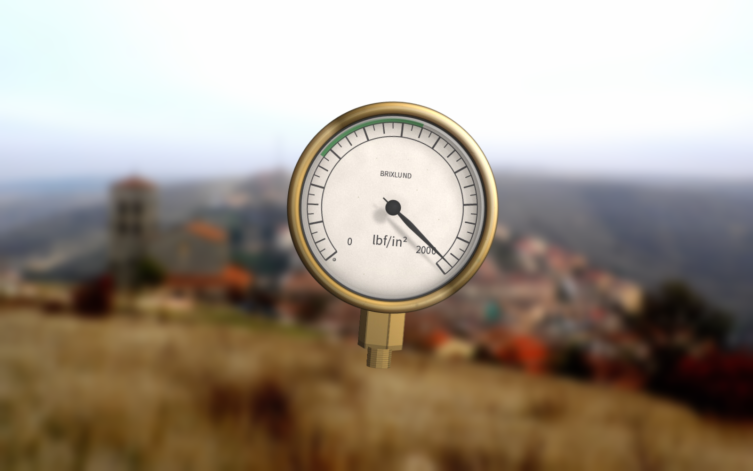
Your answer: **1950** psi
